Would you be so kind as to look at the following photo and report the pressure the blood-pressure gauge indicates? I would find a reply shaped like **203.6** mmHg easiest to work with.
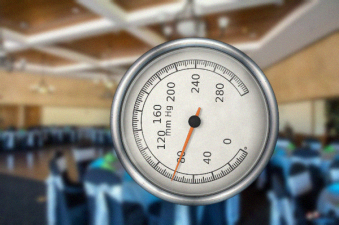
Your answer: **80** mmHg
